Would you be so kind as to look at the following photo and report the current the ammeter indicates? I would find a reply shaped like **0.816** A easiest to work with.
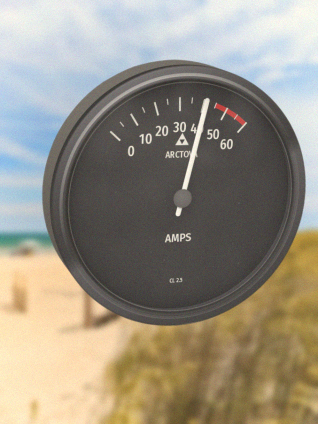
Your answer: **40** A
